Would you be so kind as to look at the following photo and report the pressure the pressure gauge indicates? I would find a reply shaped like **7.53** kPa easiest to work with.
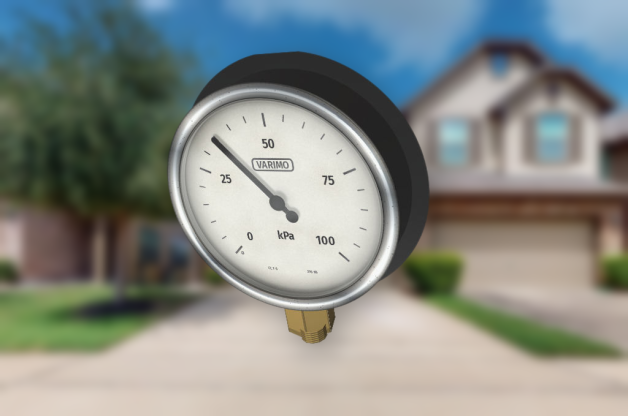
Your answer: **35** kPa
